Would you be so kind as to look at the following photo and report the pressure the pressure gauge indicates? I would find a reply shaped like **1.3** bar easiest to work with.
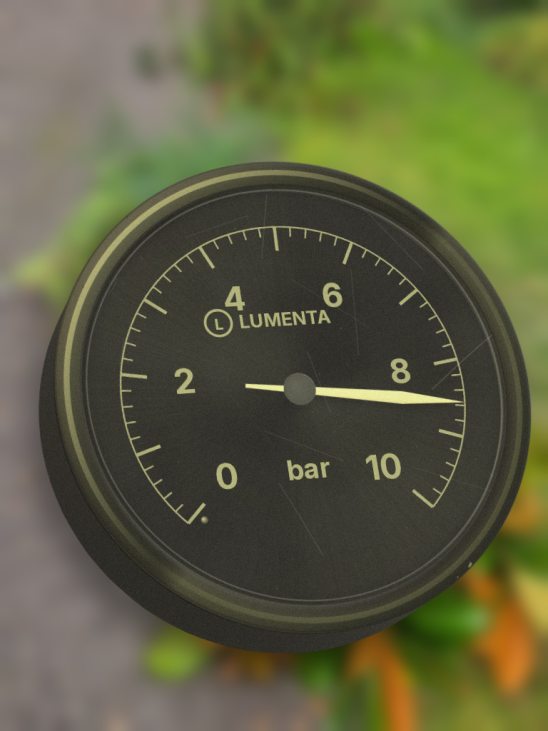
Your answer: **8.6** bar
